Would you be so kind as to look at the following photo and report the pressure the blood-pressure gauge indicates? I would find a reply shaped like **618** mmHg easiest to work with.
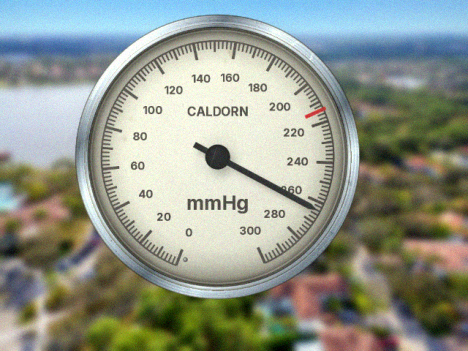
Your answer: **264** mmHg
